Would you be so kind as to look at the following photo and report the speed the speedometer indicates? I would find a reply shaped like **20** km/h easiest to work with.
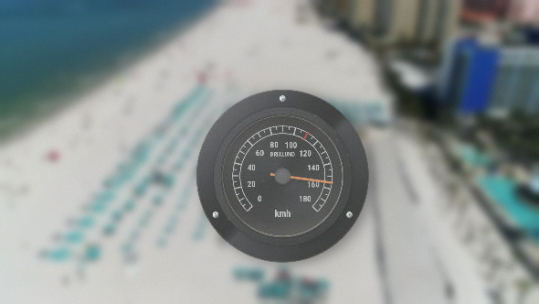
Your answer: **155** km/h
